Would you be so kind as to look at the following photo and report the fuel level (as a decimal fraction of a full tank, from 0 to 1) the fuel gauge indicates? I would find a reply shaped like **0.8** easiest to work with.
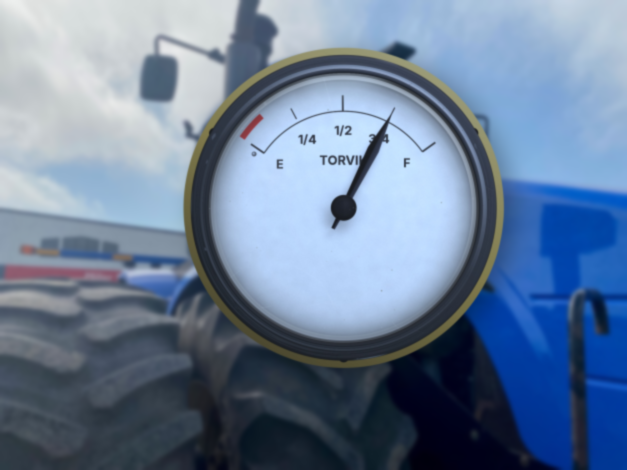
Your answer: **0.75**
